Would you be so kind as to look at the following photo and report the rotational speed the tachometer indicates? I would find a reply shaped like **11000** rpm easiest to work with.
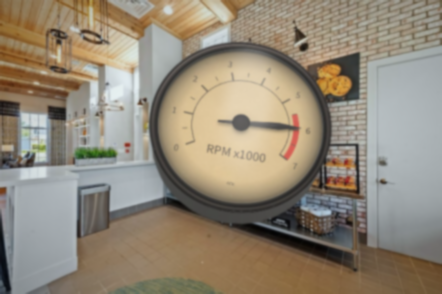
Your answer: **6000** rpm
